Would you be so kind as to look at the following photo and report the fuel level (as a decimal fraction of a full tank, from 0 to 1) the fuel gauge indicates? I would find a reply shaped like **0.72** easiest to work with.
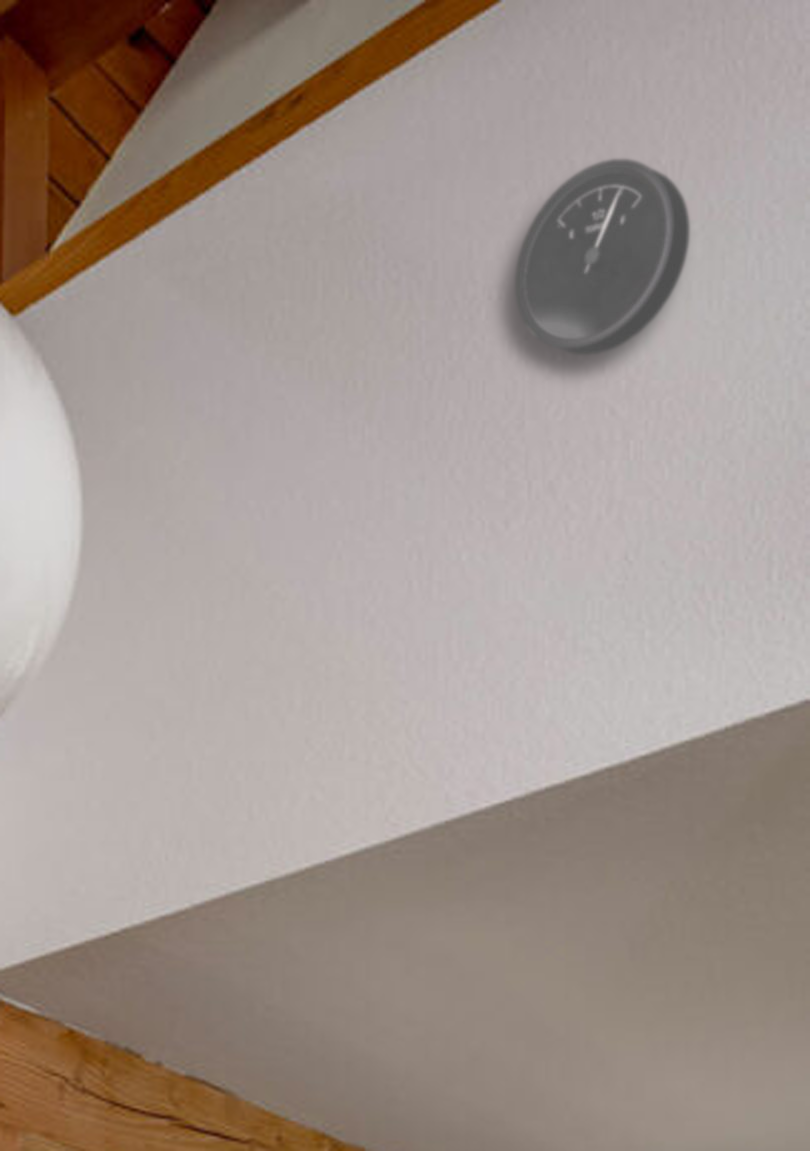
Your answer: **0.75**
